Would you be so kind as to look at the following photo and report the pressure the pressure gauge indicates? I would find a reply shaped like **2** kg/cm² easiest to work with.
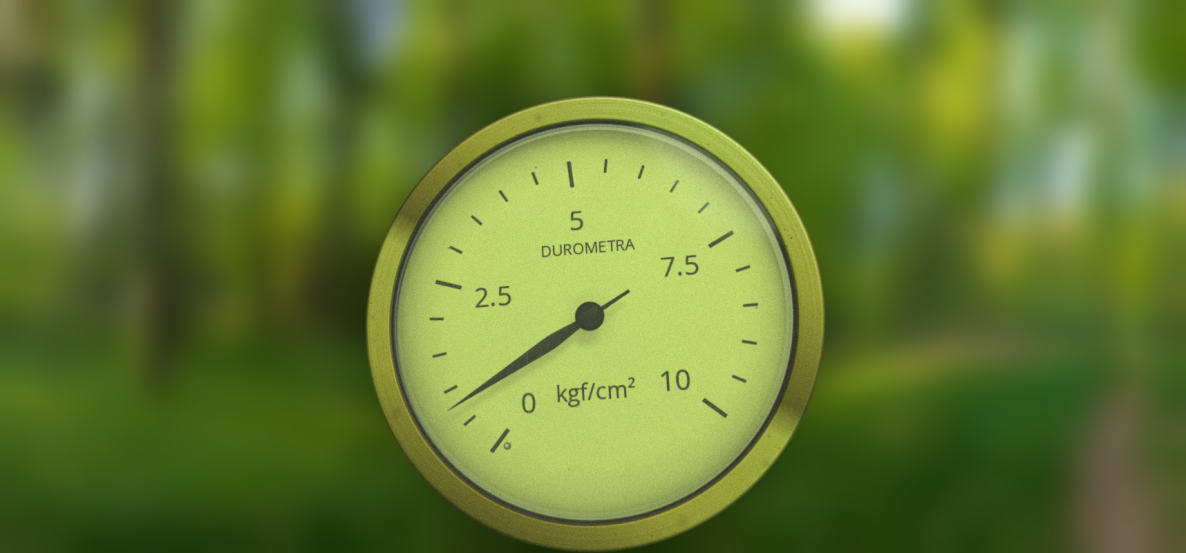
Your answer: **0.75** kg/cm²
